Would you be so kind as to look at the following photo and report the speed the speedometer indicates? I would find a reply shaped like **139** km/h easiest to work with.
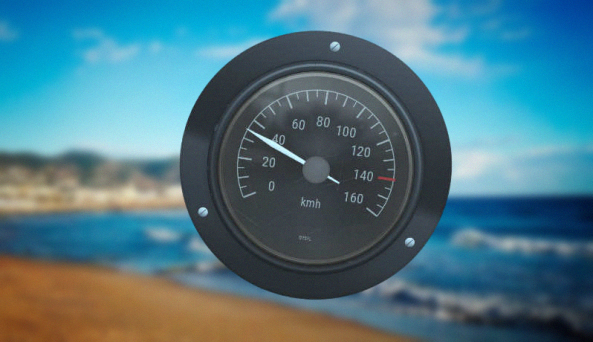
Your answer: **35** km/h
